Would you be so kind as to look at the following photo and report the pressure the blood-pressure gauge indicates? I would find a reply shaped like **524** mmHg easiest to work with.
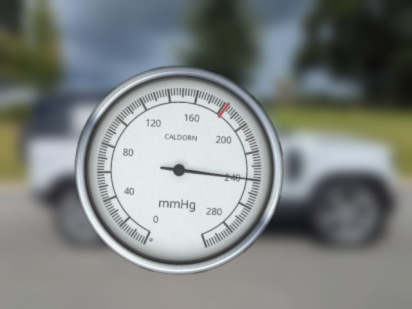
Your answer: **240** mmHg
